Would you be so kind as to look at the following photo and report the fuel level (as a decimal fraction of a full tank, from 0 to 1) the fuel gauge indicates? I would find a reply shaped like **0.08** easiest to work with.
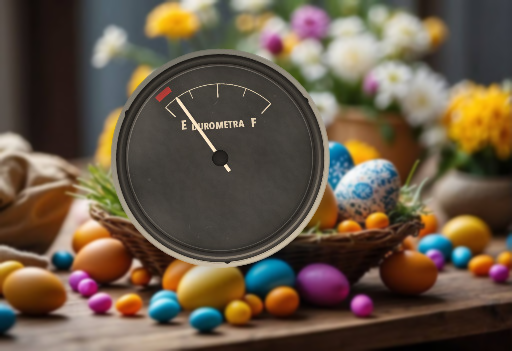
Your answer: **0.125**
